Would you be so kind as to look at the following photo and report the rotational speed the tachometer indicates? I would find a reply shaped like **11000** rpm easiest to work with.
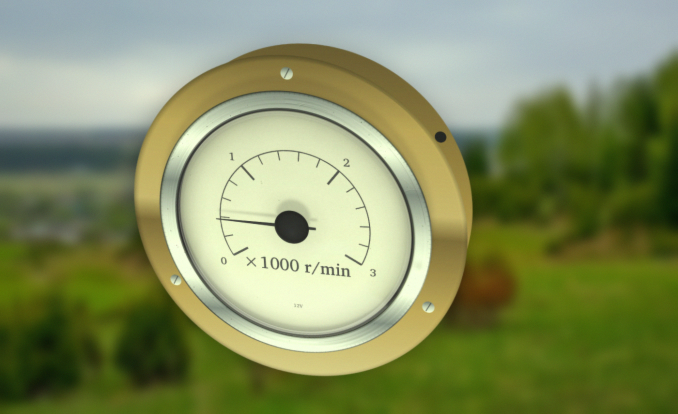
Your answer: **400** rpm
